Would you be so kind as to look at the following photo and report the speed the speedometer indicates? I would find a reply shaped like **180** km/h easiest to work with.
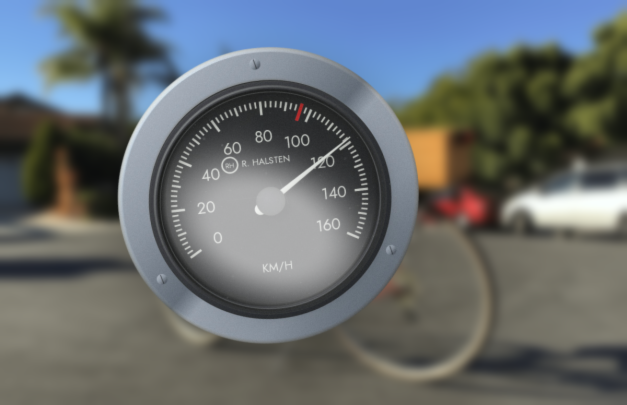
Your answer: **118** km/h
